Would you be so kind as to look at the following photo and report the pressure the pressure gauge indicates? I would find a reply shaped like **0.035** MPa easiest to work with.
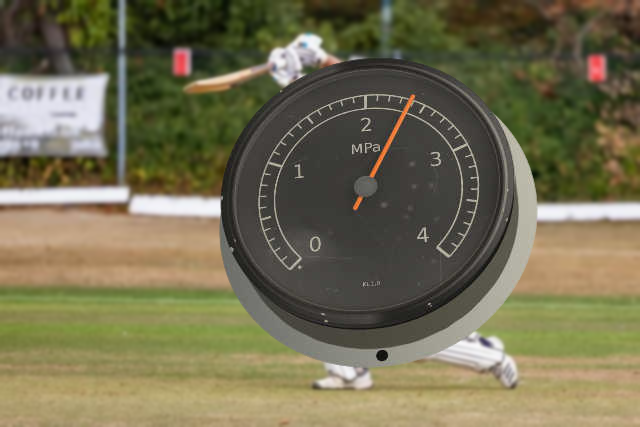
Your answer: **2.4** MPa
